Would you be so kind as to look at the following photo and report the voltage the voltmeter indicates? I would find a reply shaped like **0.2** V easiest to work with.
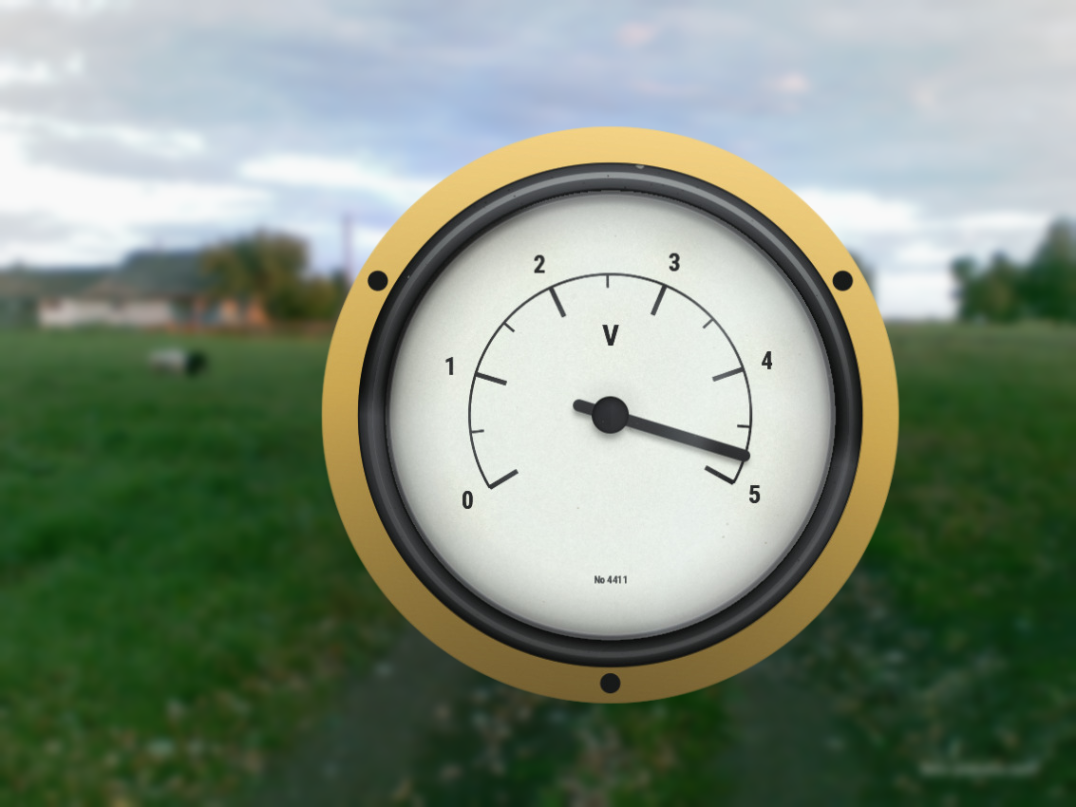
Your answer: **4.75** V
